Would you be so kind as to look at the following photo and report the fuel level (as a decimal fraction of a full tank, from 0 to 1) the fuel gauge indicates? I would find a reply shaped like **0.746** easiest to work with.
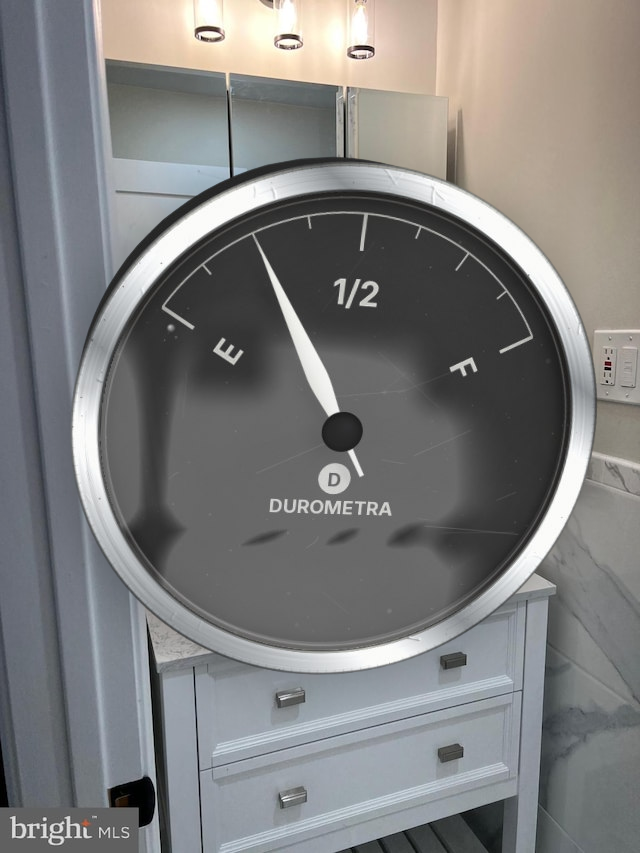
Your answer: **0.25**
